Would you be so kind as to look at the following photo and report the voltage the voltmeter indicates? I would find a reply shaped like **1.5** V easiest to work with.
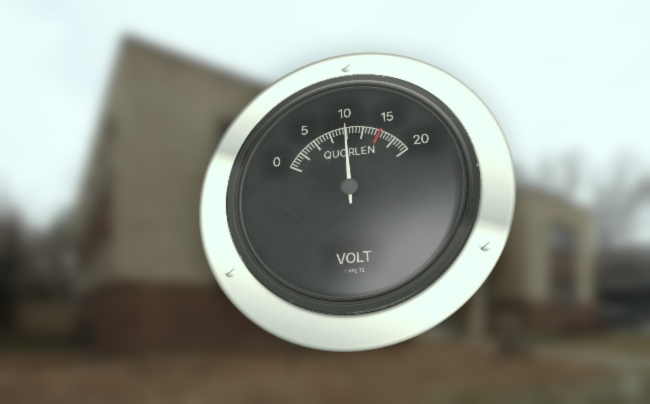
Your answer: **10** V
